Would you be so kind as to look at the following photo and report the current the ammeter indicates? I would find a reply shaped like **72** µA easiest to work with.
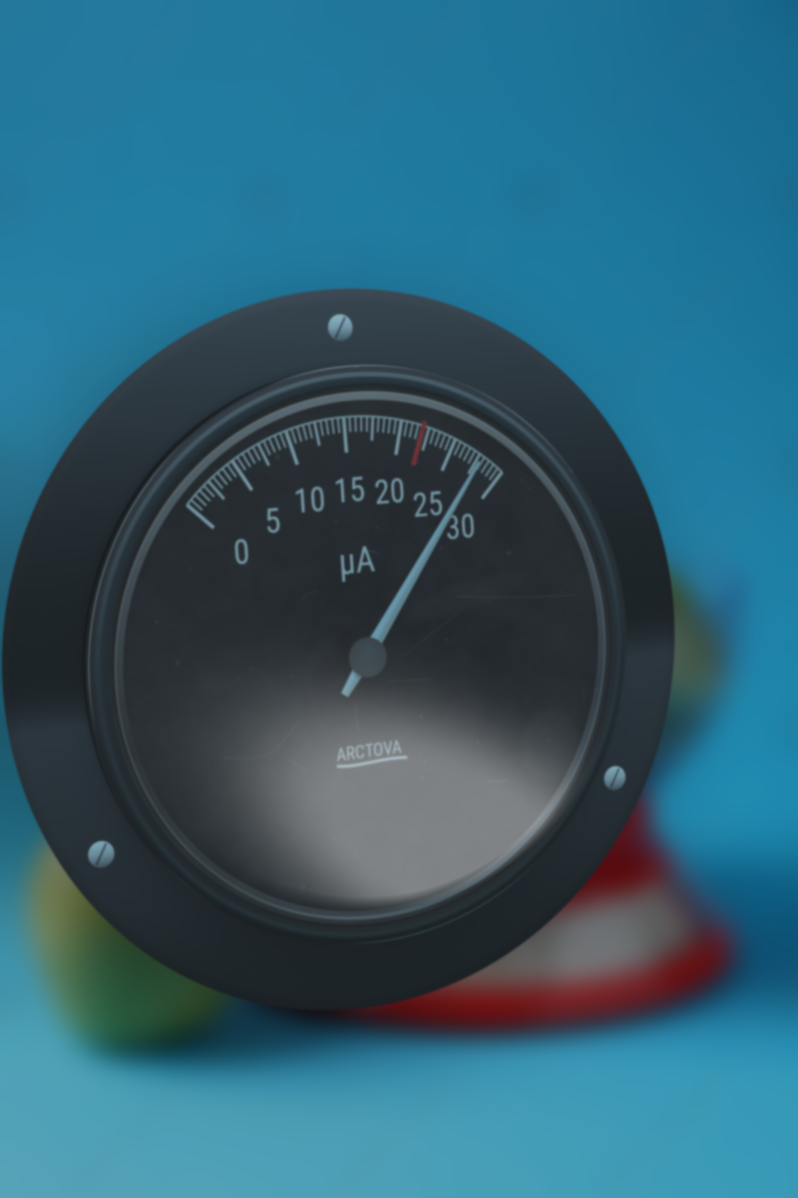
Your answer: **27.5** µA
